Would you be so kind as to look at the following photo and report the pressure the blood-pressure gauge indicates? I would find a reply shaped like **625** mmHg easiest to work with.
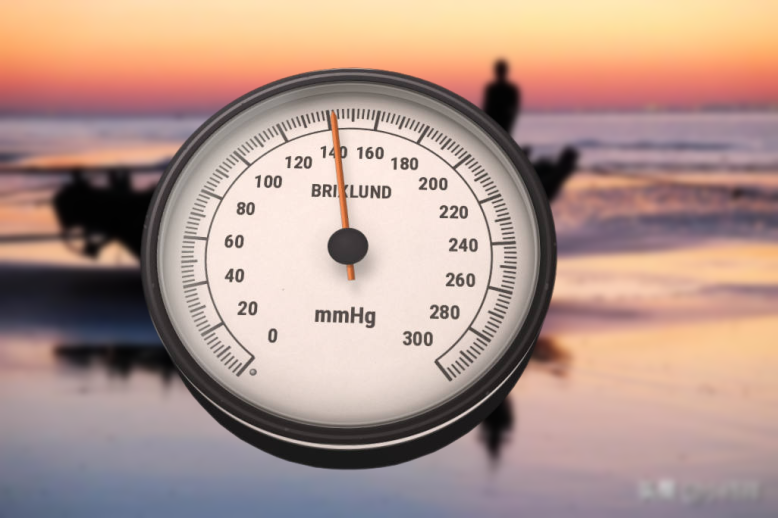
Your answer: **142** mmHg
